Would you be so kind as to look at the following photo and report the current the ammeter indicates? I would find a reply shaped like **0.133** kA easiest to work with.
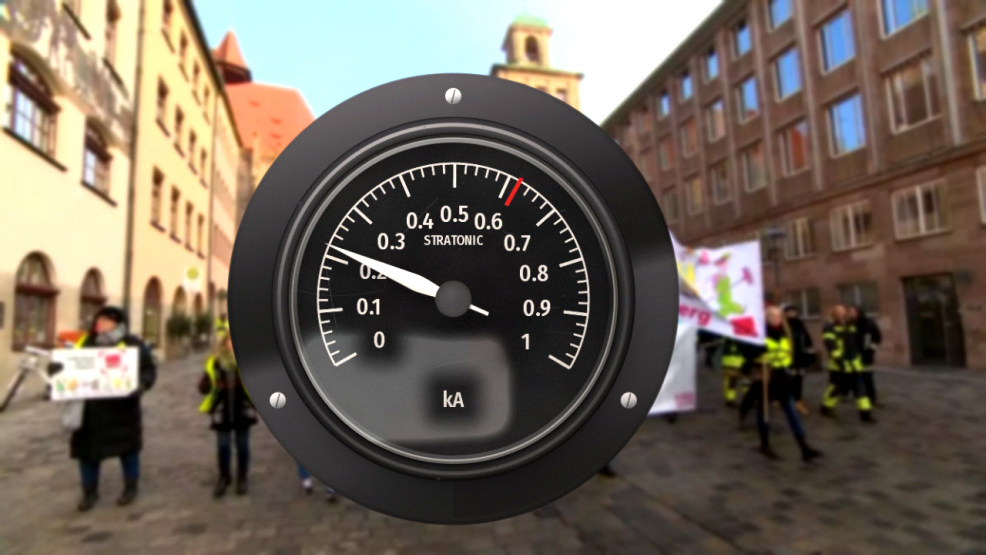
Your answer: **0.22** kA
